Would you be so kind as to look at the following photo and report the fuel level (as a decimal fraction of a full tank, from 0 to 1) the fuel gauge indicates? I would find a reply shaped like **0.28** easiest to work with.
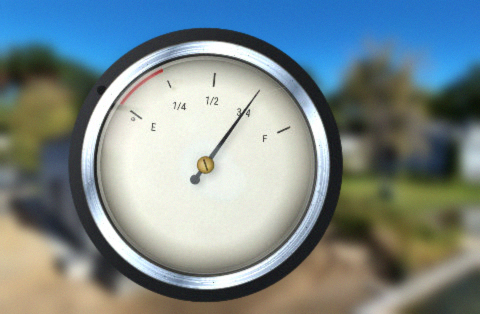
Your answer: **0.75**
